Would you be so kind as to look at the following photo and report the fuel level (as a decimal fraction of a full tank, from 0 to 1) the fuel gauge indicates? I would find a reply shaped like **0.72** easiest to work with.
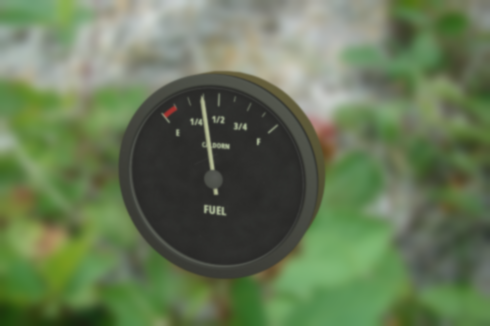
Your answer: **0.375**
